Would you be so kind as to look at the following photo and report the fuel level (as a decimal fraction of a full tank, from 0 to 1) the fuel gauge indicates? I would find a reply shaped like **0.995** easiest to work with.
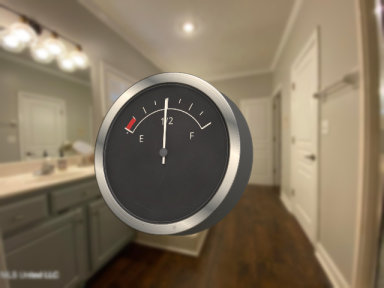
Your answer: **0.5**
